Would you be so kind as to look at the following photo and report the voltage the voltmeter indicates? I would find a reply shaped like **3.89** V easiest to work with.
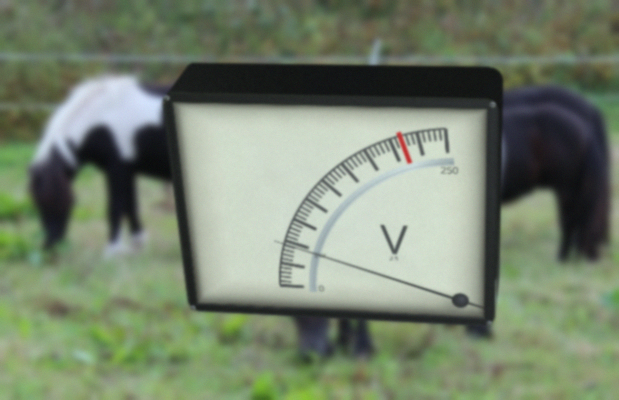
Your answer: **50** V
